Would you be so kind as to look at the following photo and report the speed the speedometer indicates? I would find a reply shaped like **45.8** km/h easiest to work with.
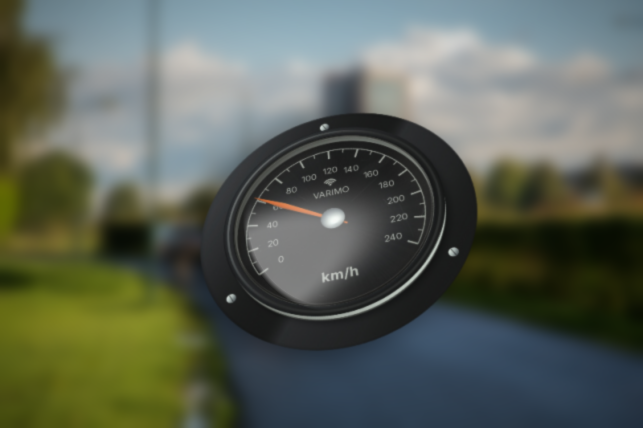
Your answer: **60** km/h
